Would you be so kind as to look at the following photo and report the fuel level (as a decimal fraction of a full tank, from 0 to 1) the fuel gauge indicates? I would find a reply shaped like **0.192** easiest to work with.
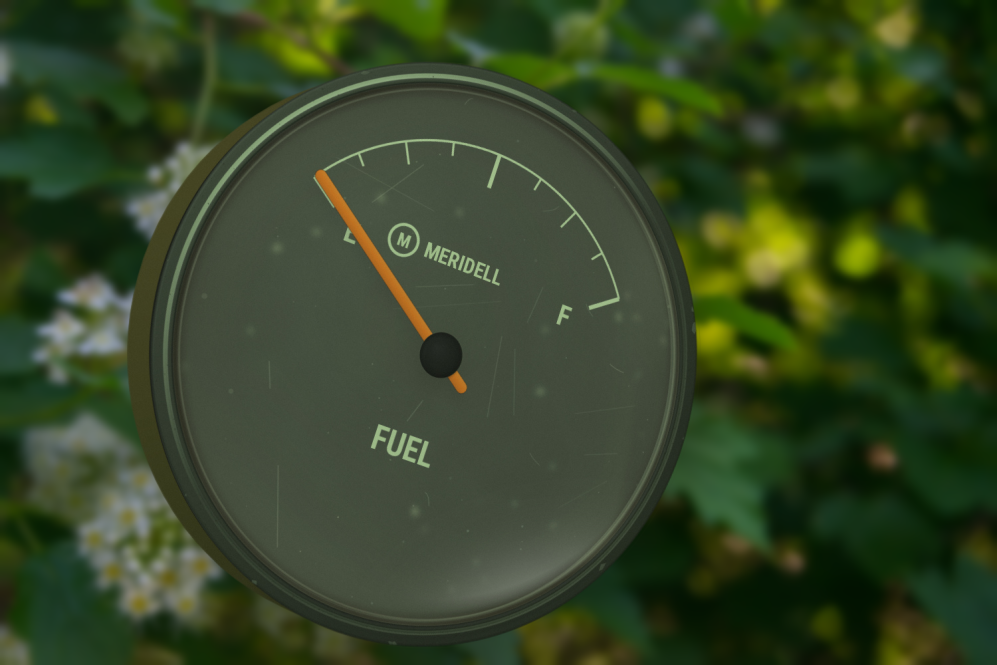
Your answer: **0**
